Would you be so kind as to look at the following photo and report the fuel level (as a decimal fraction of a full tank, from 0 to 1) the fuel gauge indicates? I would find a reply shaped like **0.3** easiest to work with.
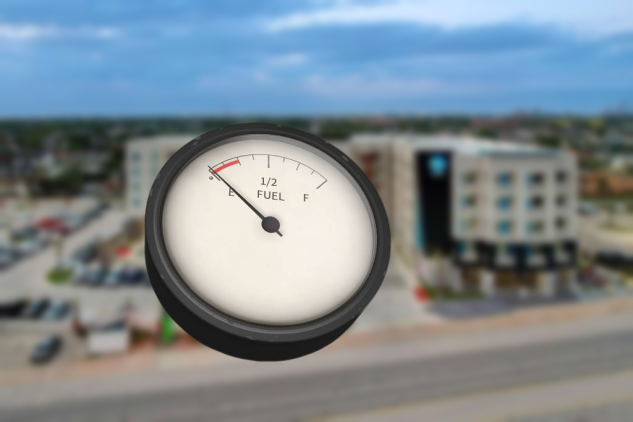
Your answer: **0**
